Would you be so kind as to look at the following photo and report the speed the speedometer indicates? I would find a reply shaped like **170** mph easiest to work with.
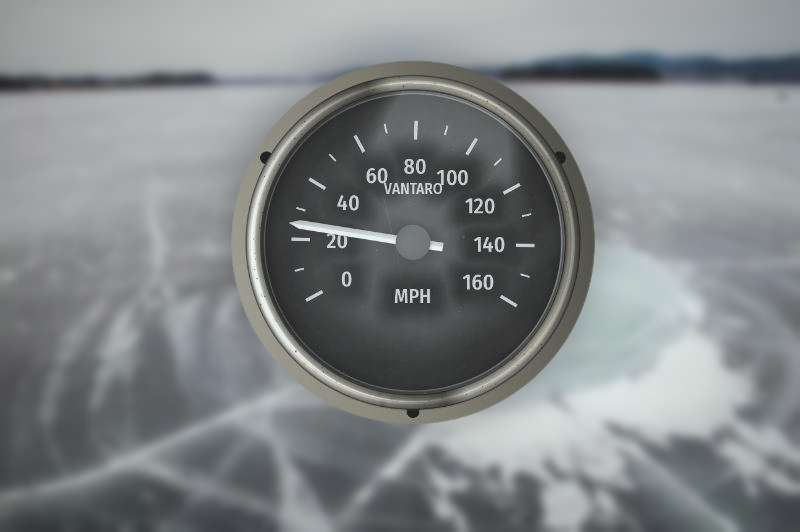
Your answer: **25** mph
